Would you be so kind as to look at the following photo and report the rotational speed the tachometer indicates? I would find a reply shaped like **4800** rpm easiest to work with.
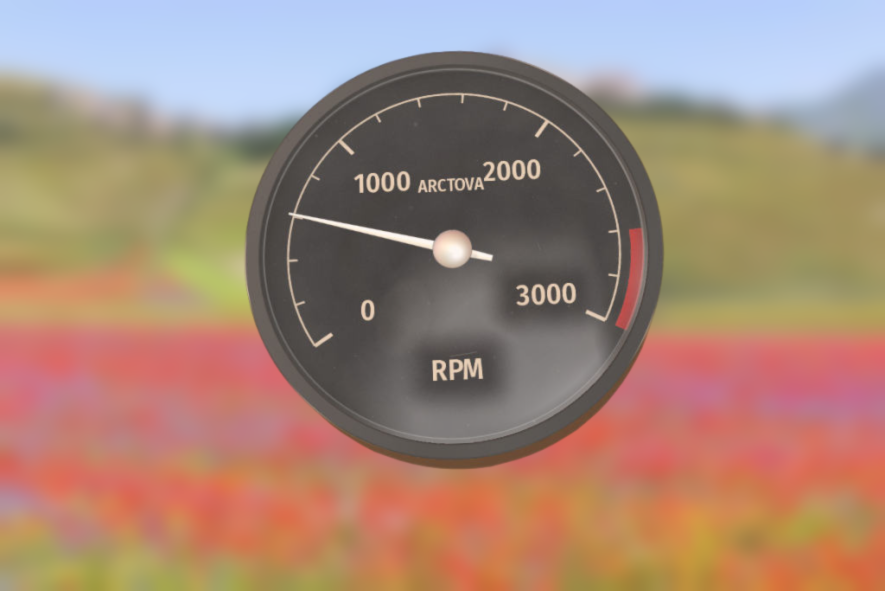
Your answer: **600** rpm
